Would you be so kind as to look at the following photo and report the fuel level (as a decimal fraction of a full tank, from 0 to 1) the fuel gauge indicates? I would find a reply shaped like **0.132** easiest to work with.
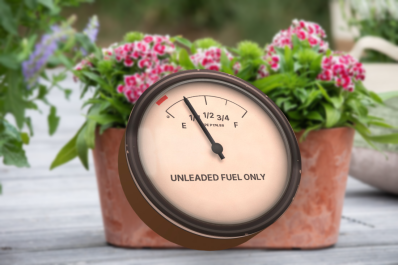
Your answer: **0.25**
